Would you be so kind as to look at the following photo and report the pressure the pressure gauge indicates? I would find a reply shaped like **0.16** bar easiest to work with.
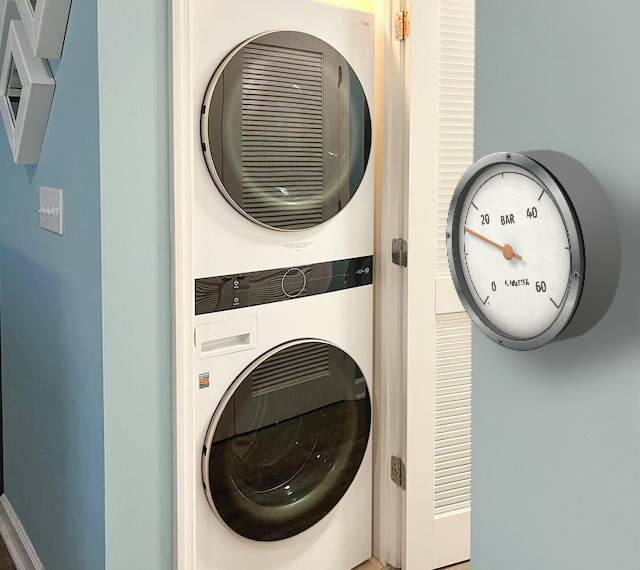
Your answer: **15** bar
